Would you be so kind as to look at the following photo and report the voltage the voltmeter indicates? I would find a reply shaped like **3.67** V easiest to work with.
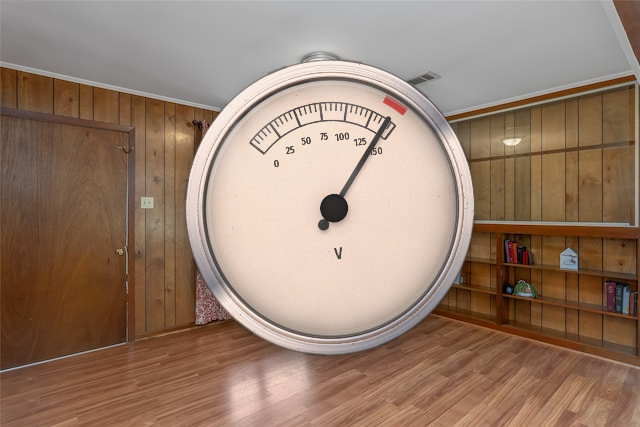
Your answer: **140** V
